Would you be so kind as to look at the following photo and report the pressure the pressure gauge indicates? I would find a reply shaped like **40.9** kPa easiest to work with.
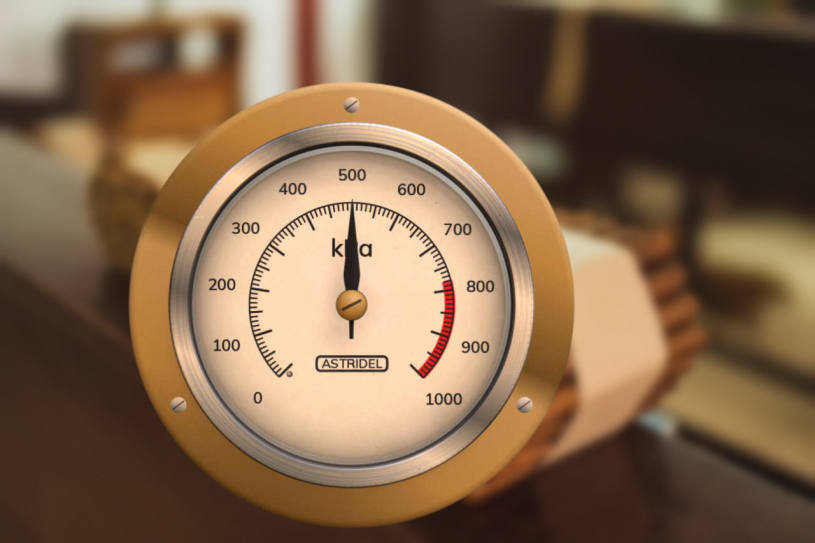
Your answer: **500** kPa
